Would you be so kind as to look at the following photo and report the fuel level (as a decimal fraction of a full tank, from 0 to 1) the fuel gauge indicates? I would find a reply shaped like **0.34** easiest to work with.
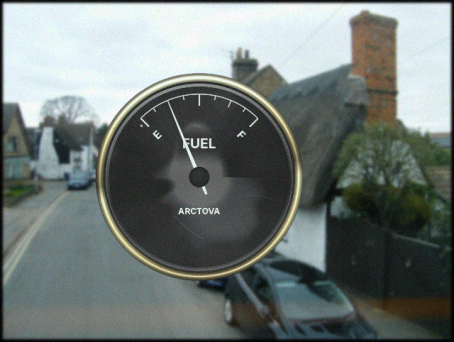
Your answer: **0.25**
